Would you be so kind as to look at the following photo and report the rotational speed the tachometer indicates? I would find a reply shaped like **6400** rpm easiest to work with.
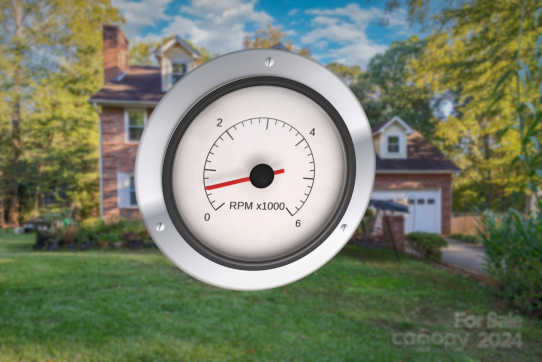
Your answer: **600** rpm
